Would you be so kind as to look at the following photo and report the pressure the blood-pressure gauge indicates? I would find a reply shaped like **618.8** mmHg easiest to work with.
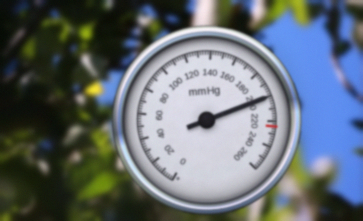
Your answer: **200** mmHg
